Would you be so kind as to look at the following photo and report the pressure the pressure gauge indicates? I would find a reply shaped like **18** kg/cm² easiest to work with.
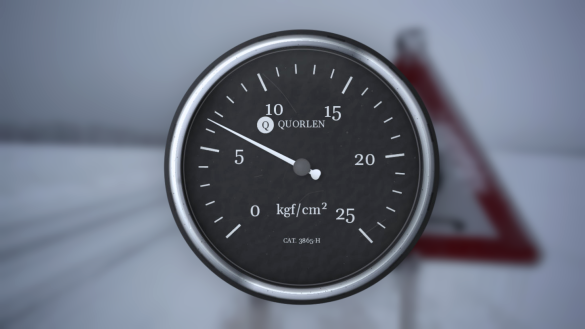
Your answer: **6.5** kg/cm²
